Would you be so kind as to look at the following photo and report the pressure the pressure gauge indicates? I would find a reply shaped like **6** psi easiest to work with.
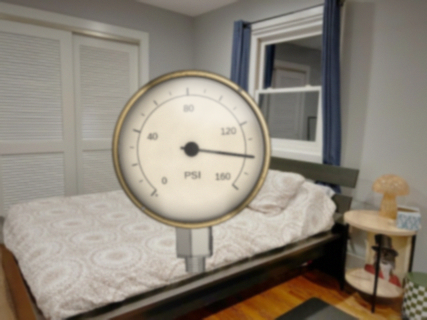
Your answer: **140** psi
